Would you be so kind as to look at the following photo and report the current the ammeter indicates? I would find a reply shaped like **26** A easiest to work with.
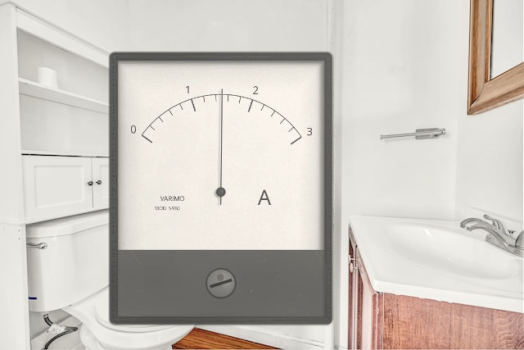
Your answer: **1.5** A
